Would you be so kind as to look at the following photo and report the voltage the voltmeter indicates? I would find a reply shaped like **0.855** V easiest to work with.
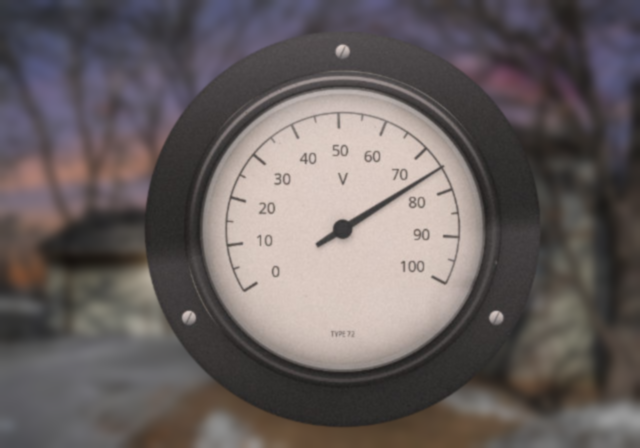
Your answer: **75** V
